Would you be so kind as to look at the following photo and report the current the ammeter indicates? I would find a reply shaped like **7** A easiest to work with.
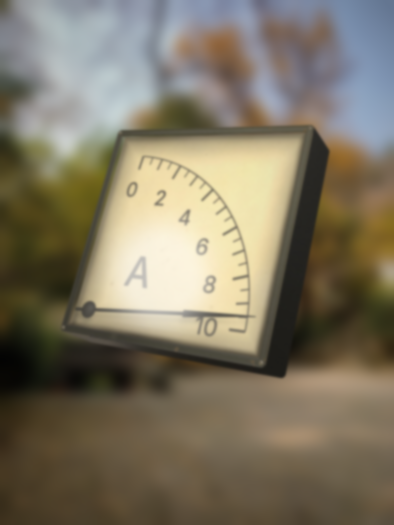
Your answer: **9.5** A
